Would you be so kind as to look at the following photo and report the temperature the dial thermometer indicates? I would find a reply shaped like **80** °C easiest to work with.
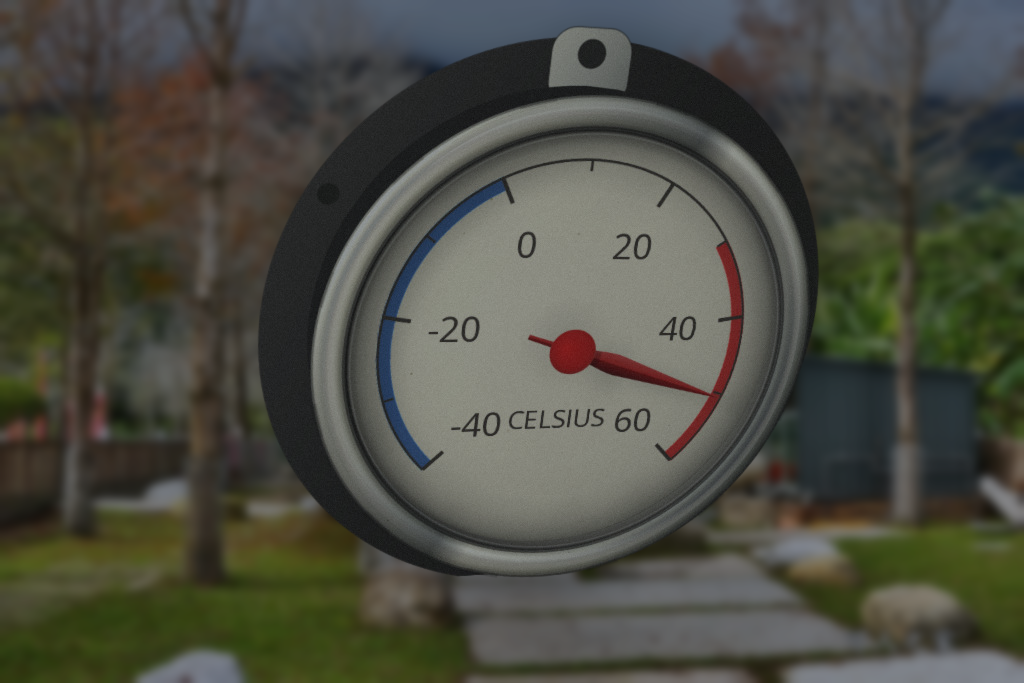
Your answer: **50** °C
